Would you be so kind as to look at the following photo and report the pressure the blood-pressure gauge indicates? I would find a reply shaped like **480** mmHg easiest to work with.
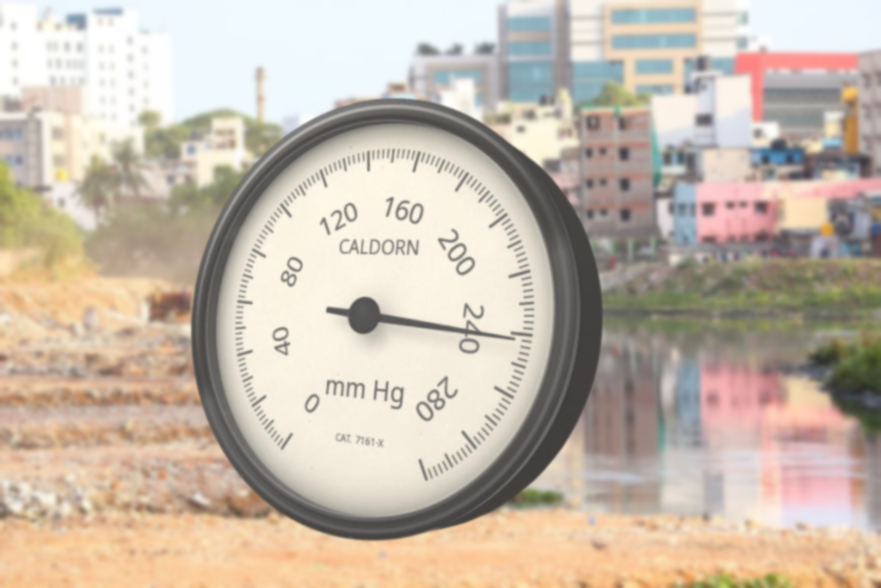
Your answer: **242** mmHg
